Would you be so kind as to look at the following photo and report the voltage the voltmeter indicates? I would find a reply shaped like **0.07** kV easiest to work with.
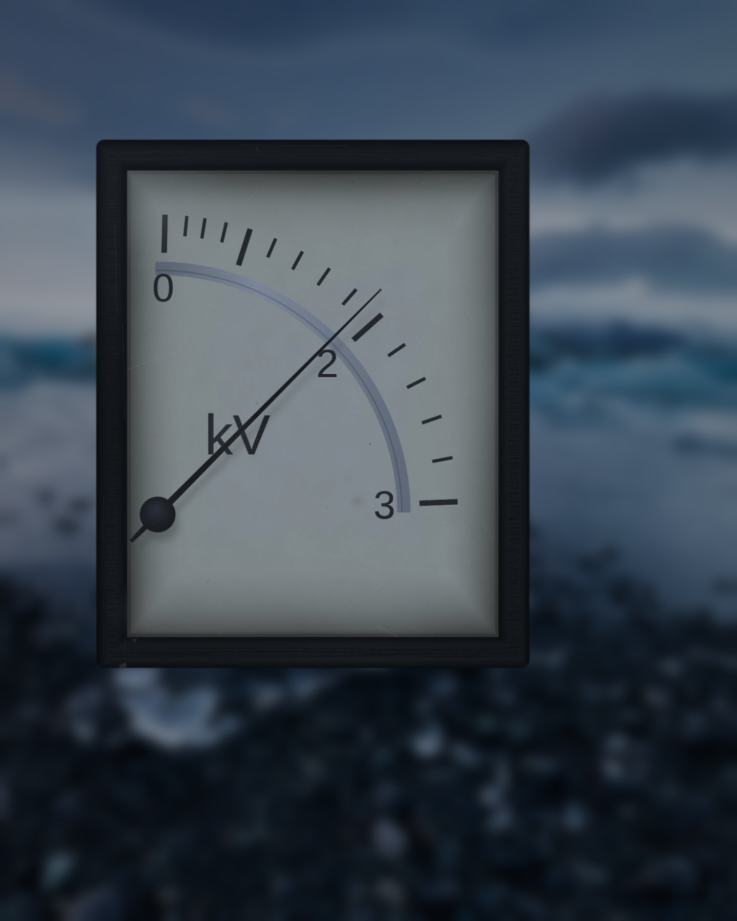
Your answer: **1.9** kV
